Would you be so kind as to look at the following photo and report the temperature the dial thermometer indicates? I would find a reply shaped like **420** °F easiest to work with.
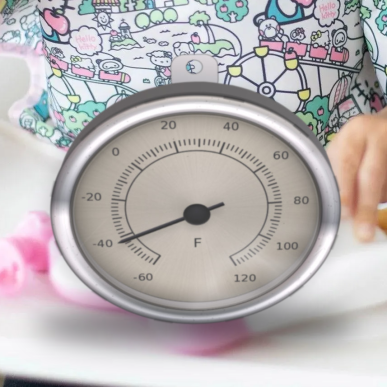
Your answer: **-40** °F
